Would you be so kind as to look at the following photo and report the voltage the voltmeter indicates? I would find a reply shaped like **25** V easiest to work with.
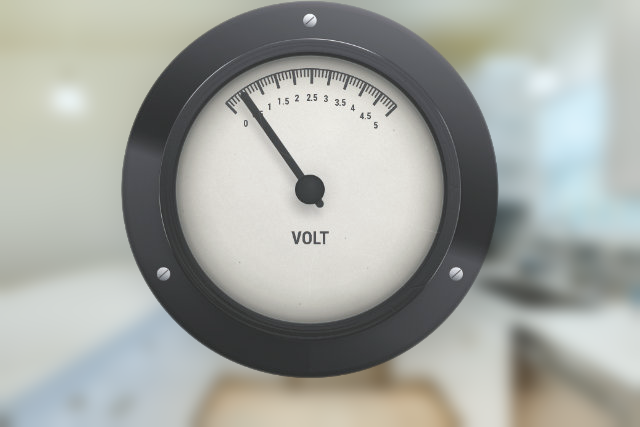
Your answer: **0.5** V
